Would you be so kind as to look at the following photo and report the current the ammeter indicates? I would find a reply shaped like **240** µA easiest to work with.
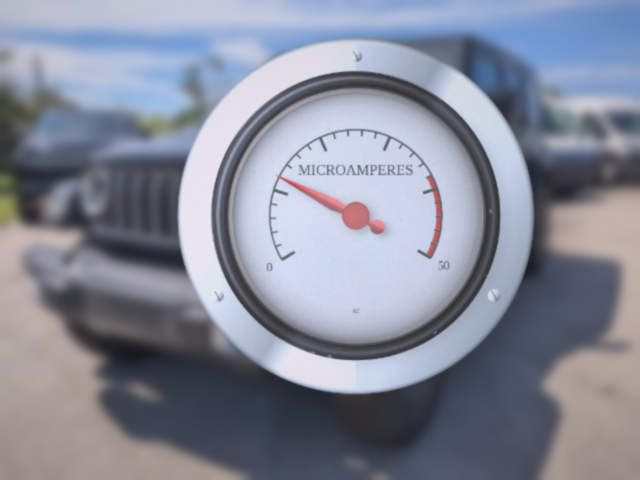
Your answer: **12** µA
